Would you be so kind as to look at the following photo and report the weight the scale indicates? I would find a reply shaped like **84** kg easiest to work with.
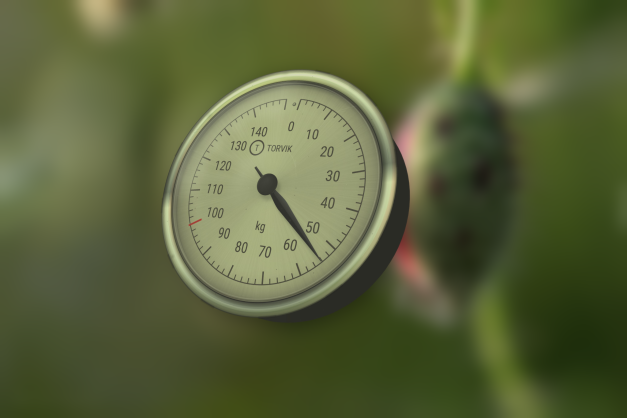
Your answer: **54** kg
